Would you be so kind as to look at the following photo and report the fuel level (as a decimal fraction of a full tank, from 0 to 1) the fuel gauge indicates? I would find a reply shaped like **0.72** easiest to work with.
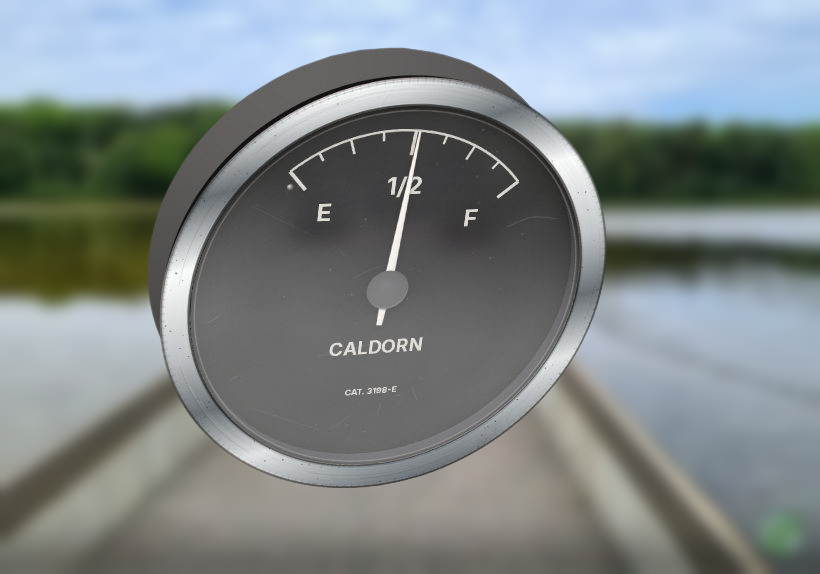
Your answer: **0.5**
